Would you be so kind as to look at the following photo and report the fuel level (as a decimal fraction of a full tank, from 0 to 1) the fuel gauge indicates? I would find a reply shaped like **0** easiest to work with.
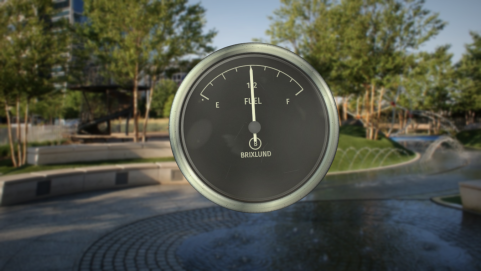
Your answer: **0.5**
